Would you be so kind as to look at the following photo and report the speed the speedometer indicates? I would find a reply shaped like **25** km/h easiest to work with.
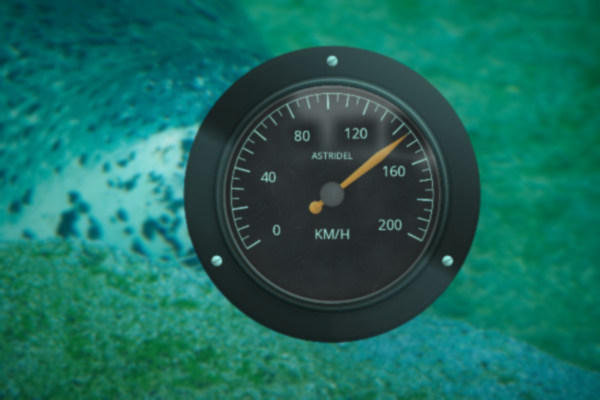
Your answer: **145** km/h
